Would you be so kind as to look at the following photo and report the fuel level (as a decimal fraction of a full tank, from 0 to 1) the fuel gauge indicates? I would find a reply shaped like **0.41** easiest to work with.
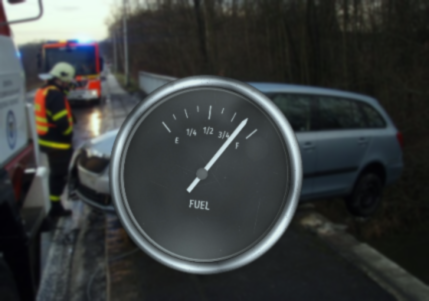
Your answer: **0.875**
